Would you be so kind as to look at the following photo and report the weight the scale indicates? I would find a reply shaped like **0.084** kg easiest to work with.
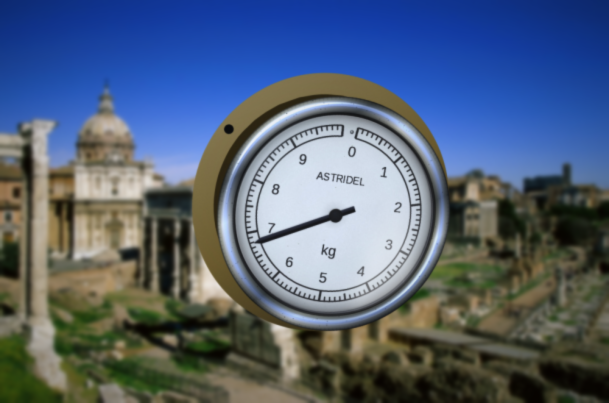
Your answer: **6.8** kg
